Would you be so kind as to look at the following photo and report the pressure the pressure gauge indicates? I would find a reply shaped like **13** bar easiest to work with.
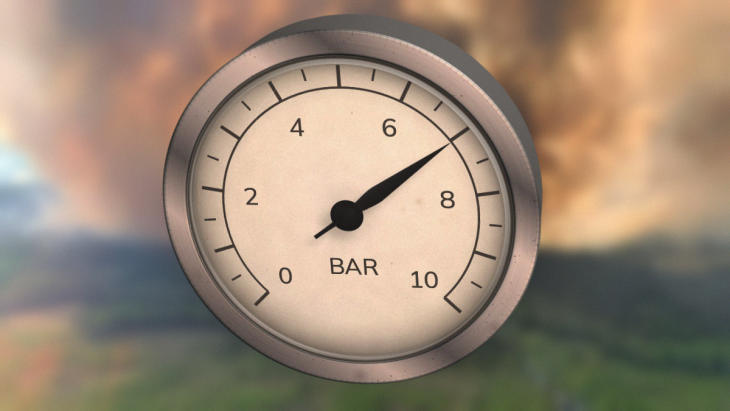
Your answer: **7** bar
